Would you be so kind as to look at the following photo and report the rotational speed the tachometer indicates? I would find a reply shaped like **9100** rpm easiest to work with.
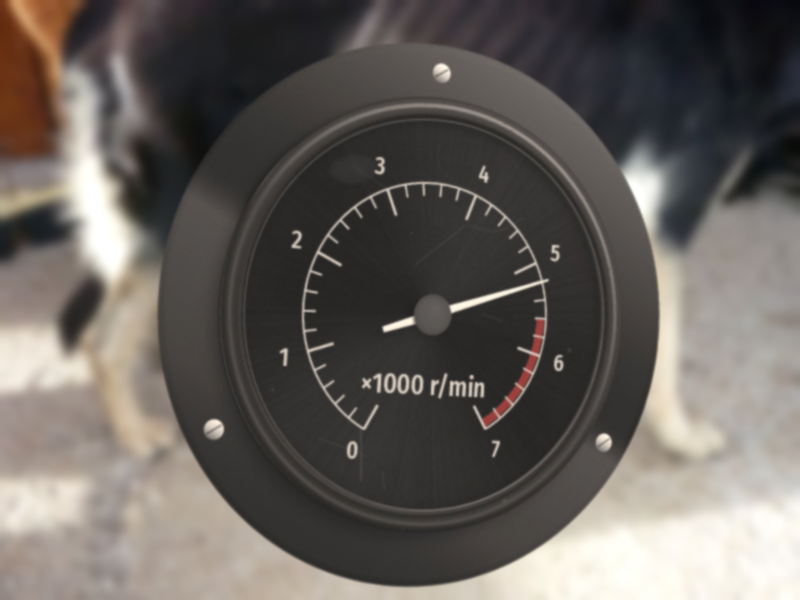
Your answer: **5200** rpm
